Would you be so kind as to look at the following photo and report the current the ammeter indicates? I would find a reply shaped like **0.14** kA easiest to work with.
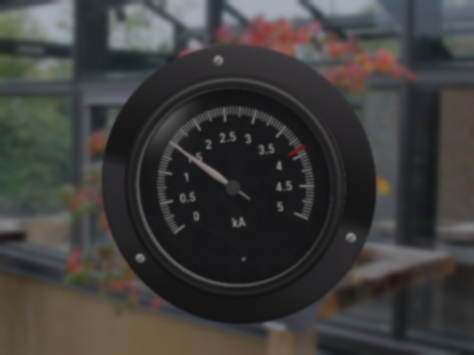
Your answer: **1.5** kA
